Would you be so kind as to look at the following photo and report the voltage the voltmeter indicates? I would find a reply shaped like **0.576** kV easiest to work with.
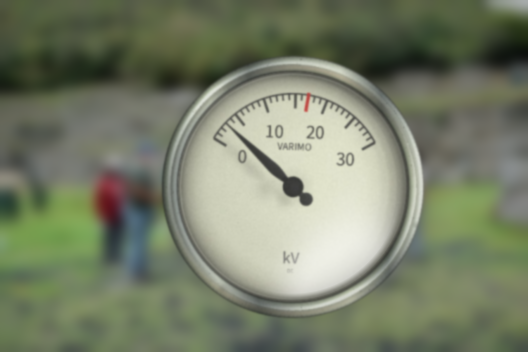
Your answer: **3** kV
